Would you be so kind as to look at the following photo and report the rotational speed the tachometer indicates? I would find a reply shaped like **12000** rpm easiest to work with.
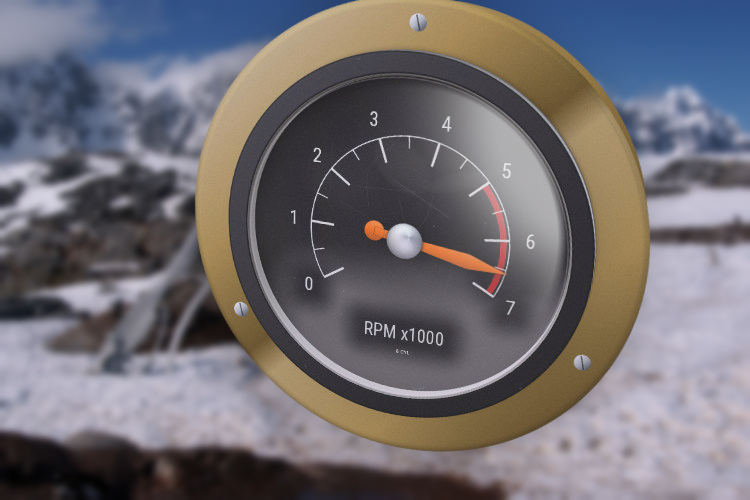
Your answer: **6500** rpm
